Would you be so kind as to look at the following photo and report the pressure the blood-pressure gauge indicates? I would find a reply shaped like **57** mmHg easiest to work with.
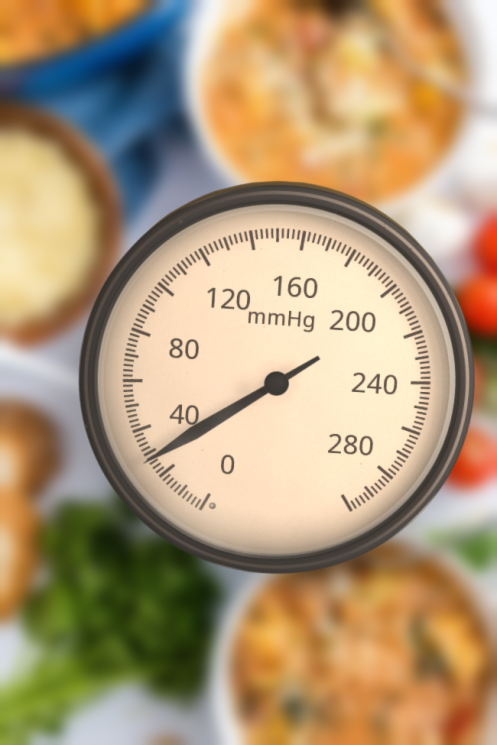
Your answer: **28** mmHg
